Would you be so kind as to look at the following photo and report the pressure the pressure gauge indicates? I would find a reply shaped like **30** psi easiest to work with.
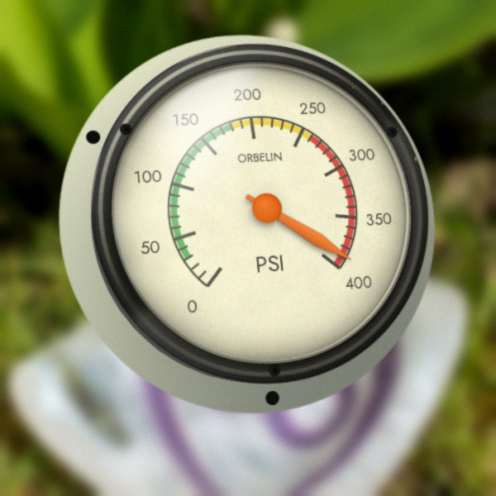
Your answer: **390** psi
